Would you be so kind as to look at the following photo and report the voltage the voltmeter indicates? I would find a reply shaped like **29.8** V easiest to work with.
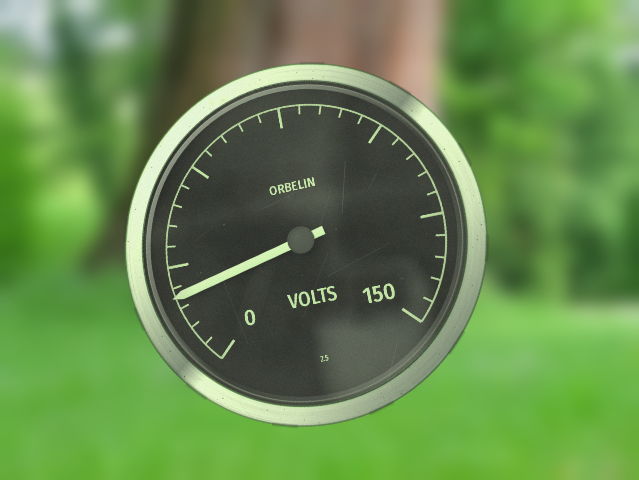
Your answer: **17.5** V
